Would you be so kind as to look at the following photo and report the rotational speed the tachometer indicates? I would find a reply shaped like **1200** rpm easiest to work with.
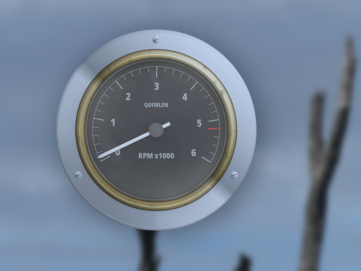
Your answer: **100** rpm
